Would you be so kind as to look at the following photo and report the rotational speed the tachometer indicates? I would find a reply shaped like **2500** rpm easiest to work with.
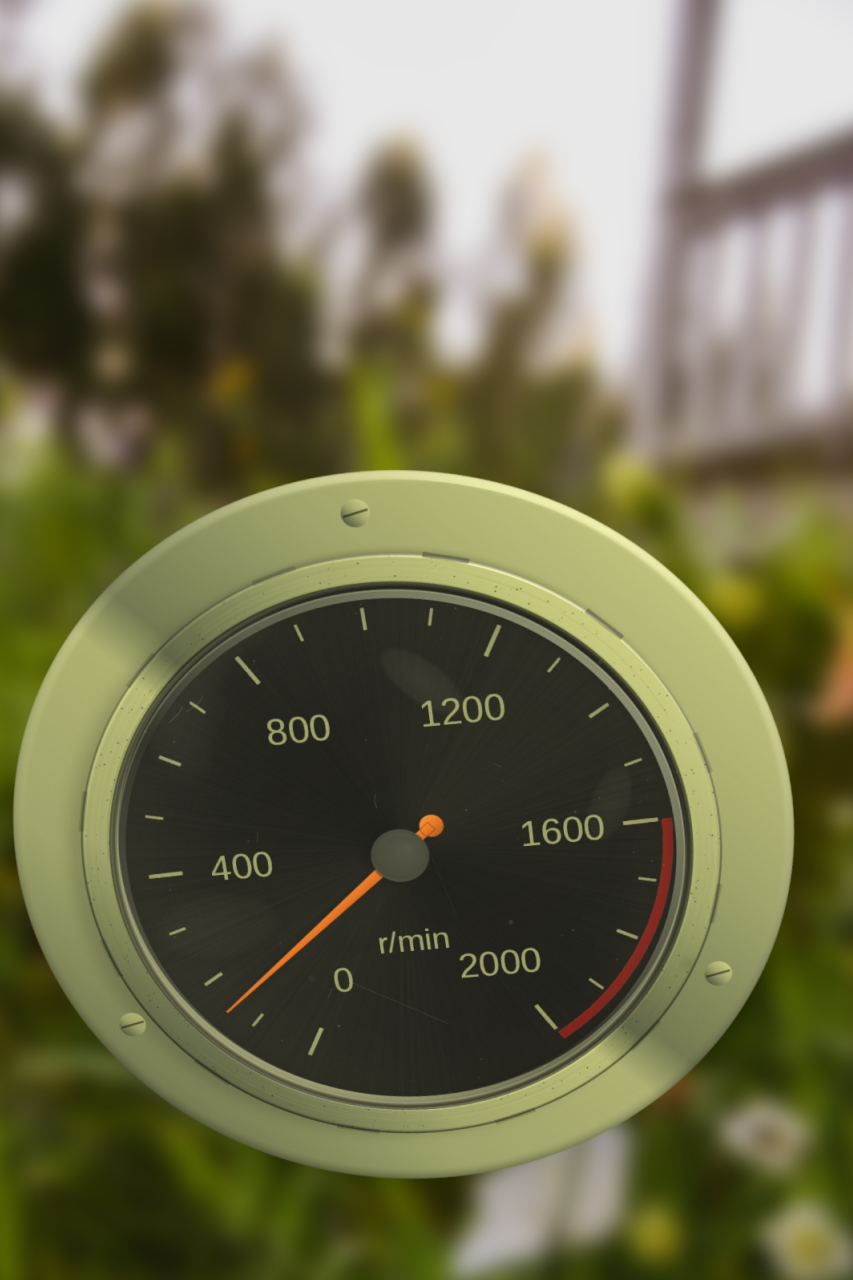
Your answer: **150** rpm
